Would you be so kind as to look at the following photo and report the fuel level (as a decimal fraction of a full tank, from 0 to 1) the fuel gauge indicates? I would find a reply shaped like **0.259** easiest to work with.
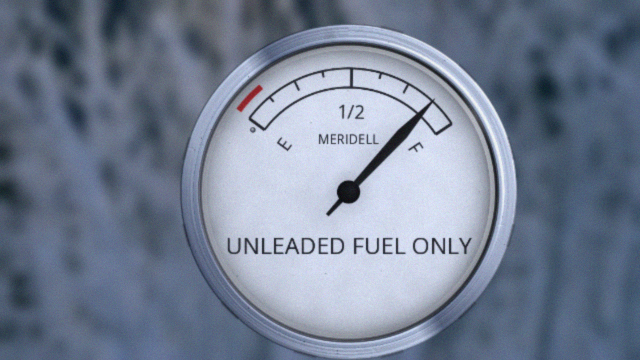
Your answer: **0.875**
